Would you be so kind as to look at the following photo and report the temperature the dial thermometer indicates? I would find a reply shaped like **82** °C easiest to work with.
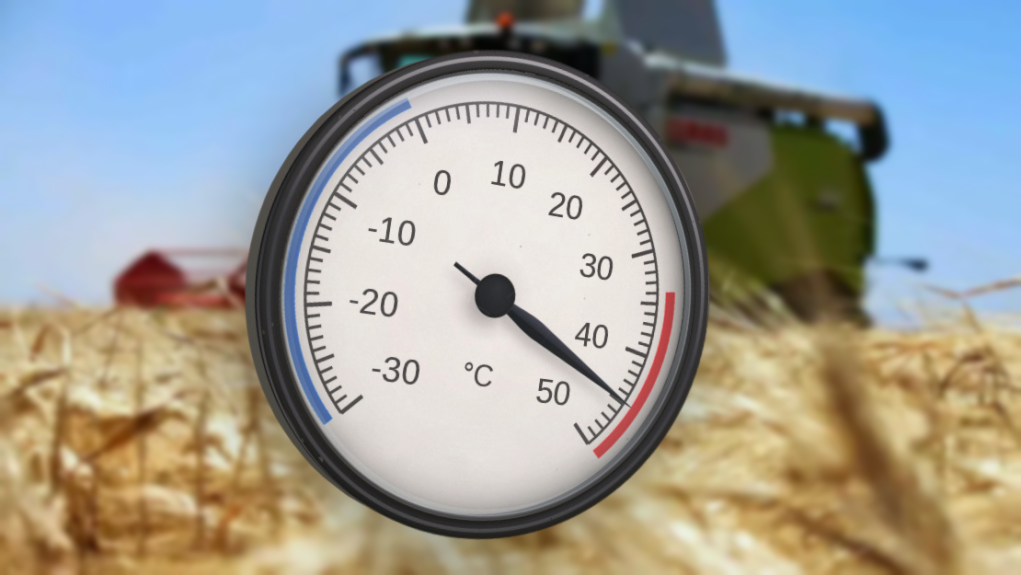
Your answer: **45** °C
